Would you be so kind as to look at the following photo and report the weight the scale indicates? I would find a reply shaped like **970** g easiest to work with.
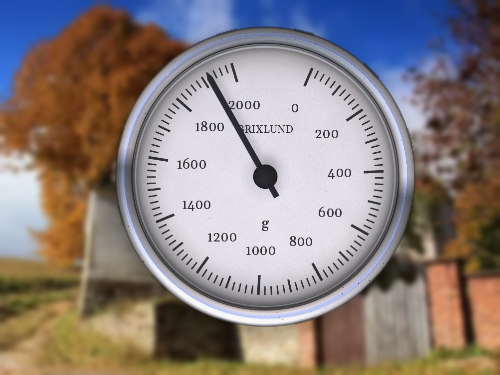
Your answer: **1920** g
